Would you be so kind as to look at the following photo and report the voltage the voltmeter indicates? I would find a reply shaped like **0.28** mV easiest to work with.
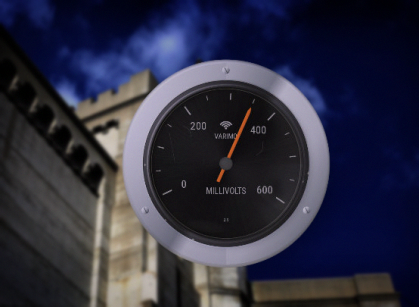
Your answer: **350** mV
